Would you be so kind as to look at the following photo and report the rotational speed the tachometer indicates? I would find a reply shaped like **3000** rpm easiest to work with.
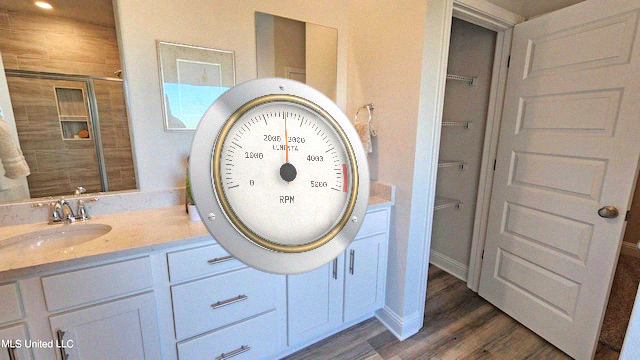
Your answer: **2500** rpm
